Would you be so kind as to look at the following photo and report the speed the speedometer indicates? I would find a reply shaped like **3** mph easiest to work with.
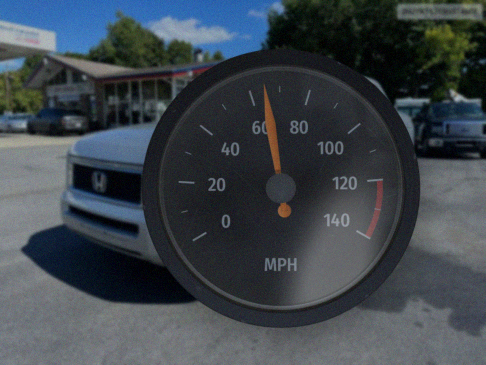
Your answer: **65** mph
